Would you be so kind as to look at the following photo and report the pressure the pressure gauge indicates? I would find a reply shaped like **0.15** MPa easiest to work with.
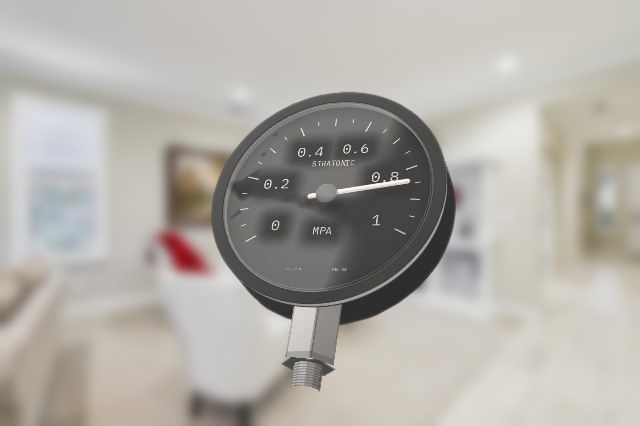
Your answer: **0.85** MPa
